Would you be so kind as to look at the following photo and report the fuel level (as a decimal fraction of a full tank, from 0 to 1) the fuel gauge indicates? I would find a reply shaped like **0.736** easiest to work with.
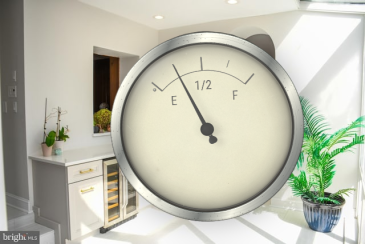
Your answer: **0.25**
